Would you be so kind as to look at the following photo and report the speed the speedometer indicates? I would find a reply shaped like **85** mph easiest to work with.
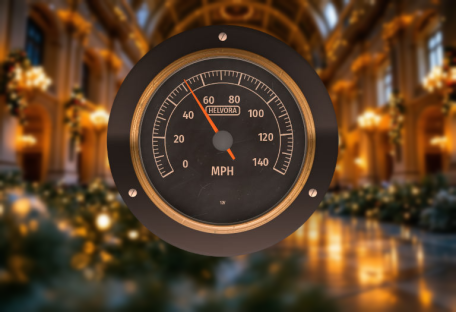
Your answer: **52** mph
